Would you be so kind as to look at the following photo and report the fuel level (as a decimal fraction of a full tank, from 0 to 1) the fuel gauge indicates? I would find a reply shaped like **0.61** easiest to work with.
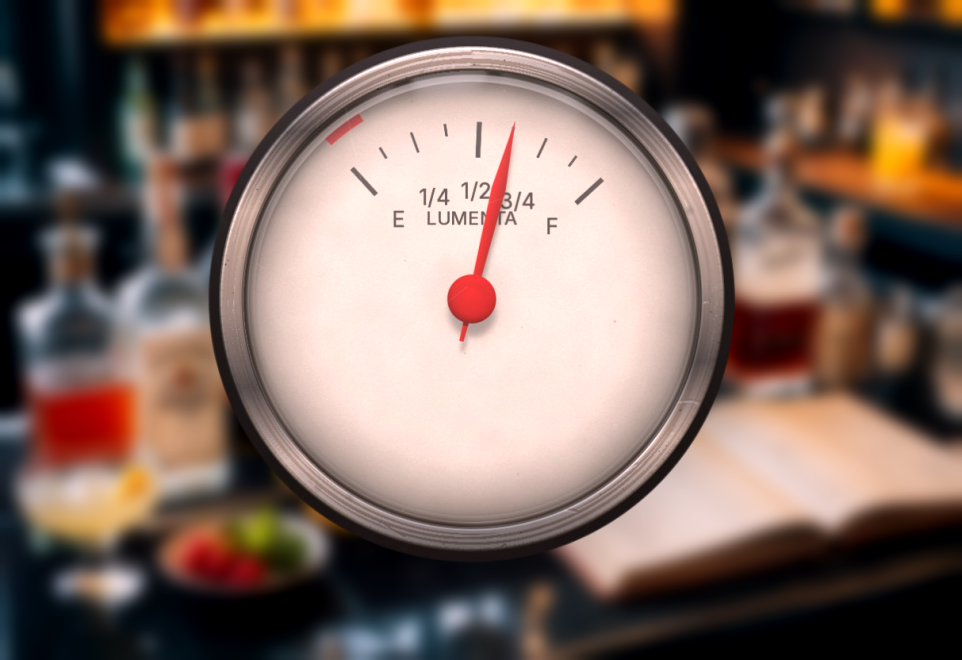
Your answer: **0.625**
